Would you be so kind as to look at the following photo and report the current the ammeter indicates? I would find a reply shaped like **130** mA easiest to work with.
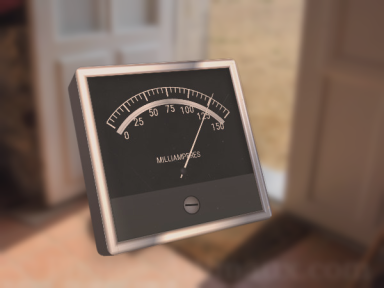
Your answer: **125** mA
